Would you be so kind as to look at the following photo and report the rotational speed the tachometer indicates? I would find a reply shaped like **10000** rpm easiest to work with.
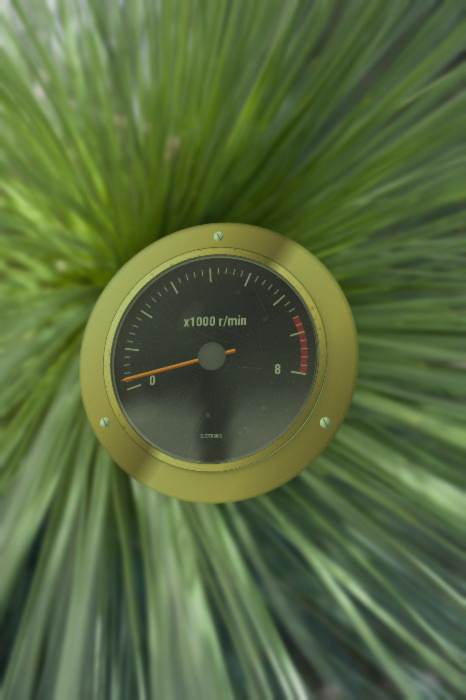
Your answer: **200** rpm
